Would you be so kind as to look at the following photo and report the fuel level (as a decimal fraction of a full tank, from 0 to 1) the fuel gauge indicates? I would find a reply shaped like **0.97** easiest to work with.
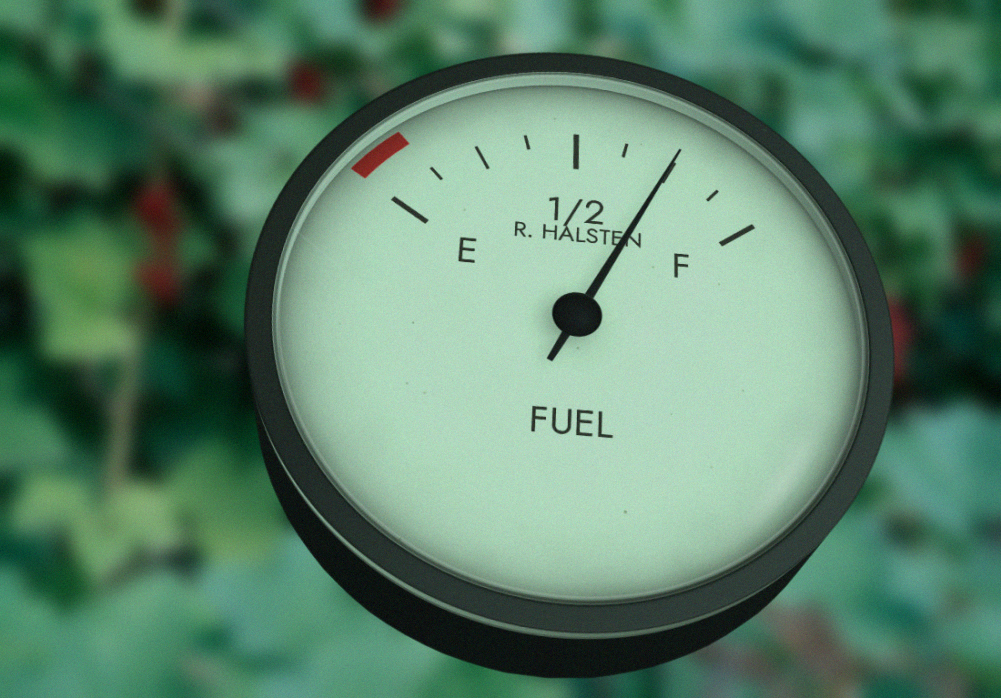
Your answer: **0.75**
